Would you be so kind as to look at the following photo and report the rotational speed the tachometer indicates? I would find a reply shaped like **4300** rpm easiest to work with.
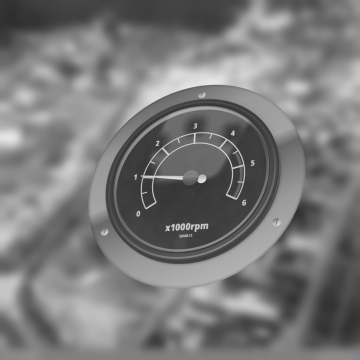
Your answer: **1000** rpm
